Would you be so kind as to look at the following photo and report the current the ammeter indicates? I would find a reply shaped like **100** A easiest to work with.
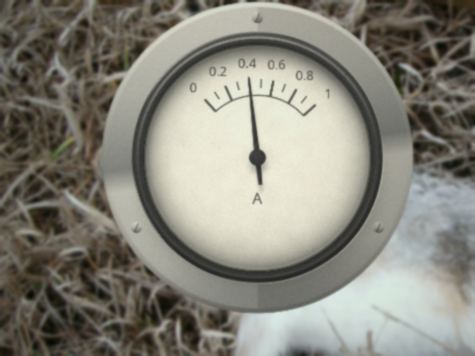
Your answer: **0.4** A
